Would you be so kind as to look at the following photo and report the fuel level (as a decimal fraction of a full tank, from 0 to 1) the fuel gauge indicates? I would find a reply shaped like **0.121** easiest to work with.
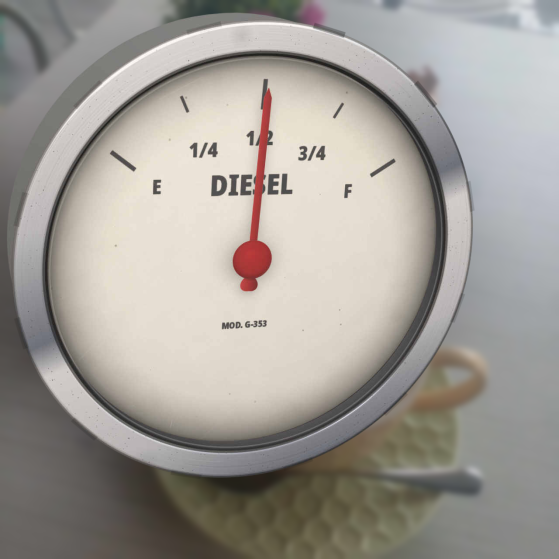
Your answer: **0.5**
